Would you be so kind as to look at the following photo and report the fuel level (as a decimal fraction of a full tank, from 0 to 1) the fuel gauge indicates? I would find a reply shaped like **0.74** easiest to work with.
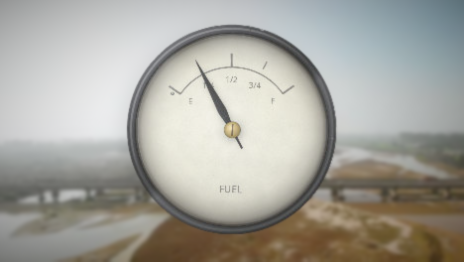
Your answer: **0.25**
